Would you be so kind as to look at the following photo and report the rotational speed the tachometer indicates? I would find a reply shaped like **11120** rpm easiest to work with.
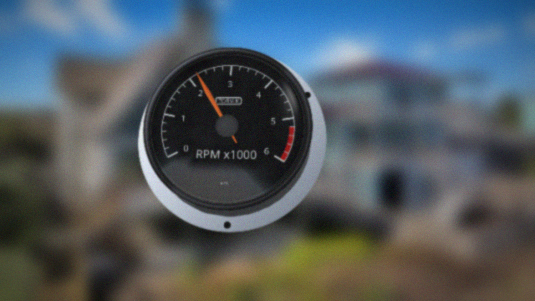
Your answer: **2200** rpm
